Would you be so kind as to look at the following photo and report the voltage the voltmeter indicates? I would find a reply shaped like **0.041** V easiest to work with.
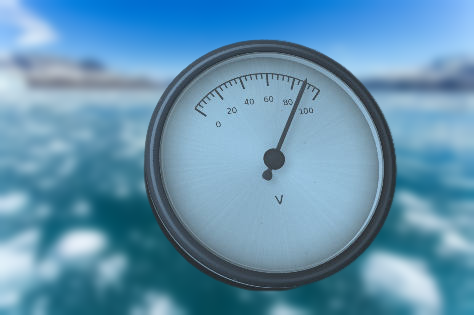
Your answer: **88** V
